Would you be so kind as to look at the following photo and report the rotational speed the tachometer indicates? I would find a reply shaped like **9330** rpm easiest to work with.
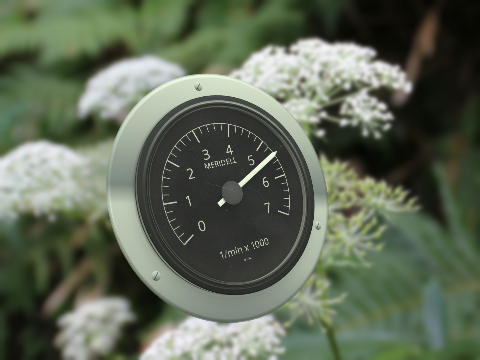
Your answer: **5400** rpm
